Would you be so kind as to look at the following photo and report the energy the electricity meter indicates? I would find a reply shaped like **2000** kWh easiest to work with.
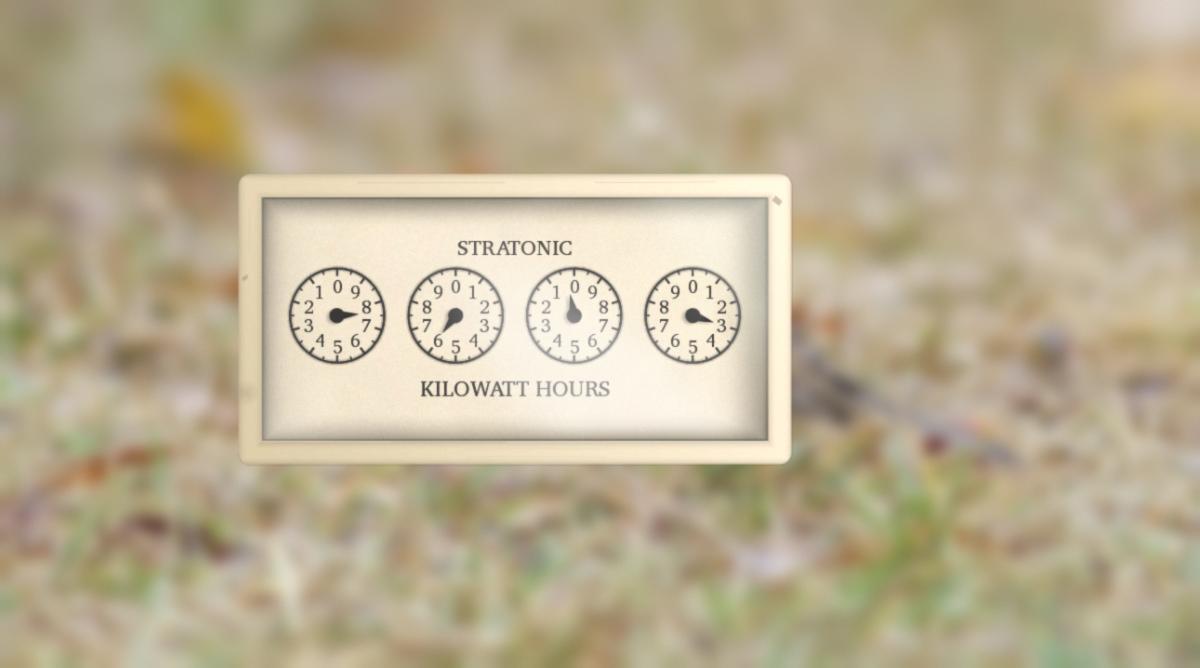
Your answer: **7603** kWh
